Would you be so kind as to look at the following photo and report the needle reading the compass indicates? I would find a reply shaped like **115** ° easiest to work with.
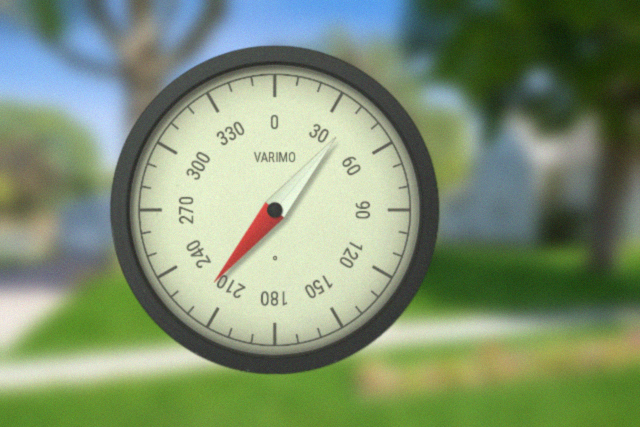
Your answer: **220** °
